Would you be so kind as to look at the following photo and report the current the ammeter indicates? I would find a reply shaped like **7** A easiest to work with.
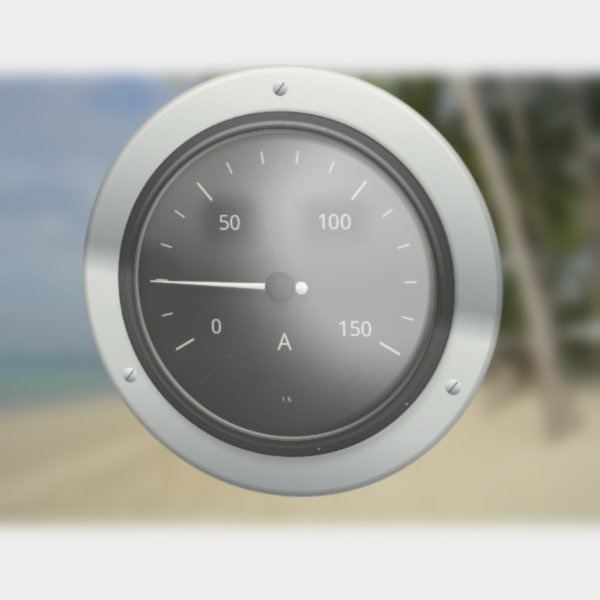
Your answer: **20** A
